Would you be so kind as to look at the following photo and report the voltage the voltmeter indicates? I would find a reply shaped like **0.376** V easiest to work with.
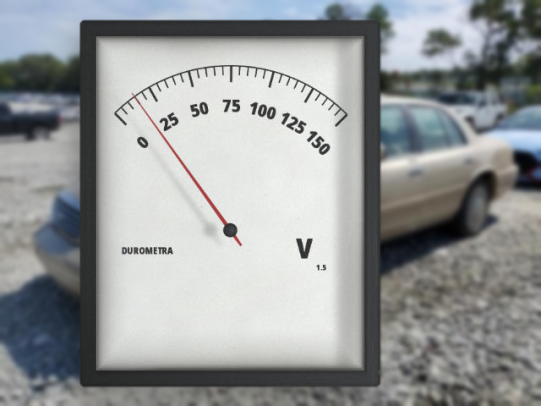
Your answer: **15** V
